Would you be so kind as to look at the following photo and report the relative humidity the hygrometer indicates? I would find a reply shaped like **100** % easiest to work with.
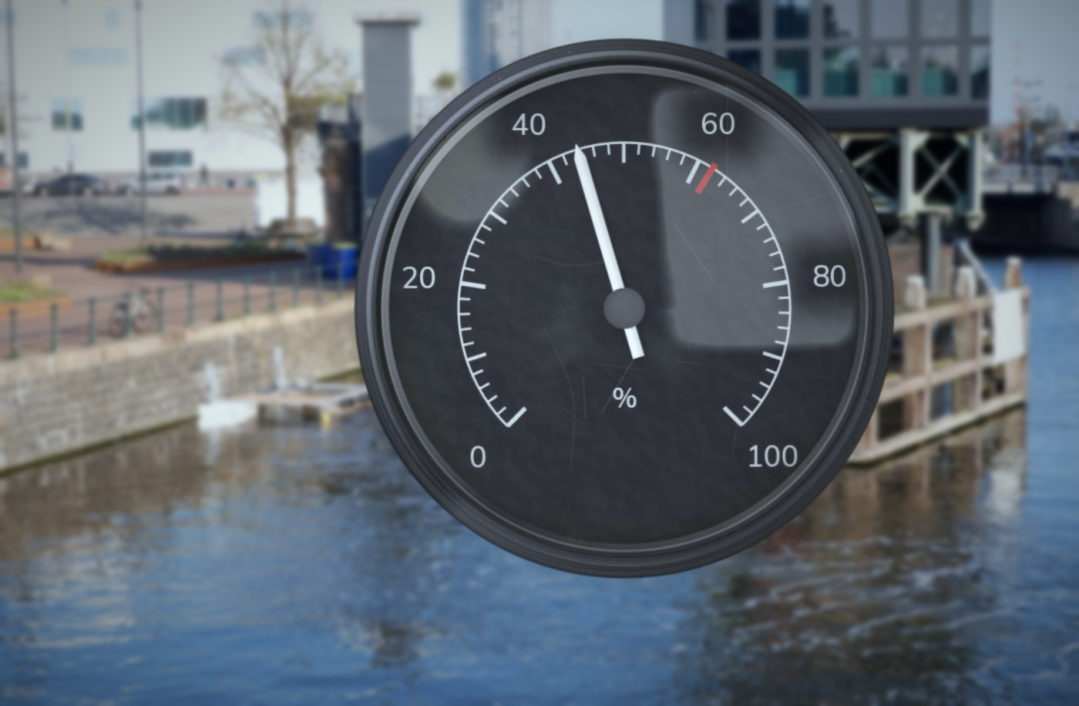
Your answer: **44** %
